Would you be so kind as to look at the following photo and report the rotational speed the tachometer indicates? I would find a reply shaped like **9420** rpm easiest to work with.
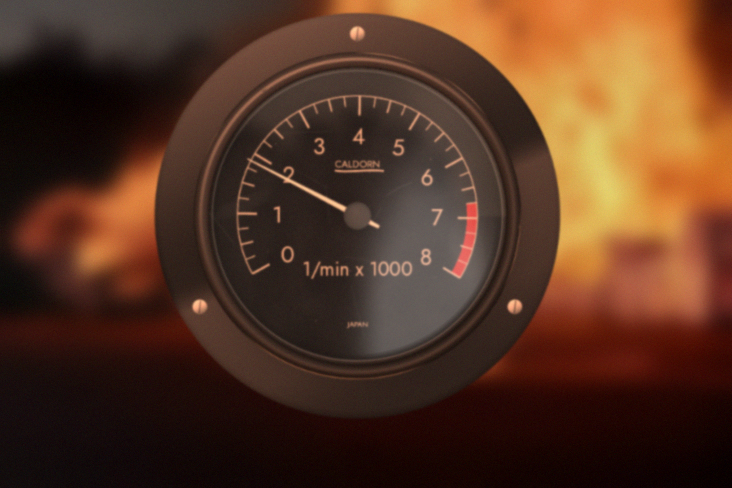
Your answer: **1875** rpm
